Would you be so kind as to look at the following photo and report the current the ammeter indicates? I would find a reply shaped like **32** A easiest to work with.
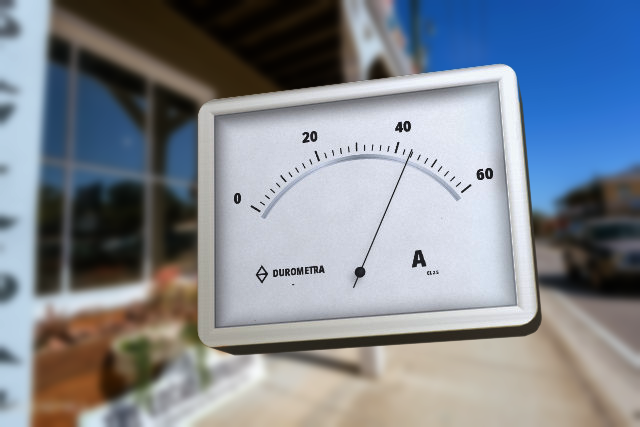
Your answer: **44** A
